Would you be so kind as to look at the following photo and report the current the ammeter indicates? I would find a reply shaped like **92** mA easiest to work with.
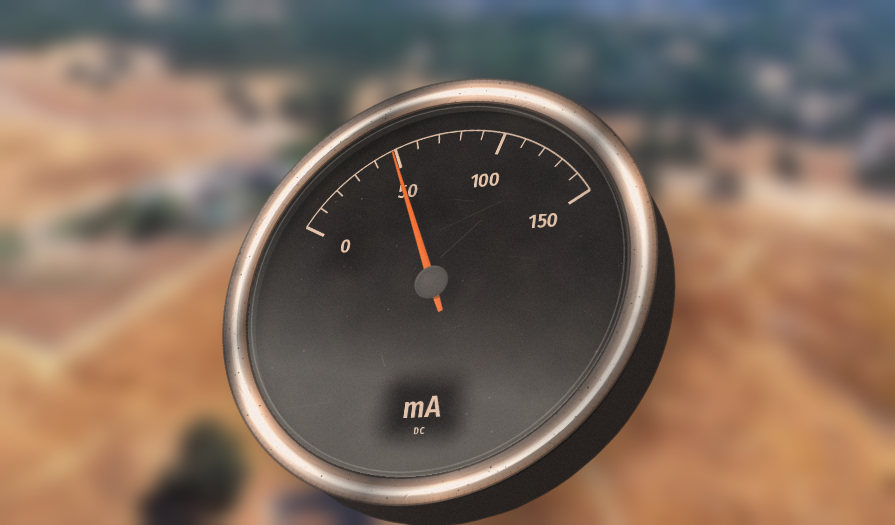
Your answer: **50** mA
